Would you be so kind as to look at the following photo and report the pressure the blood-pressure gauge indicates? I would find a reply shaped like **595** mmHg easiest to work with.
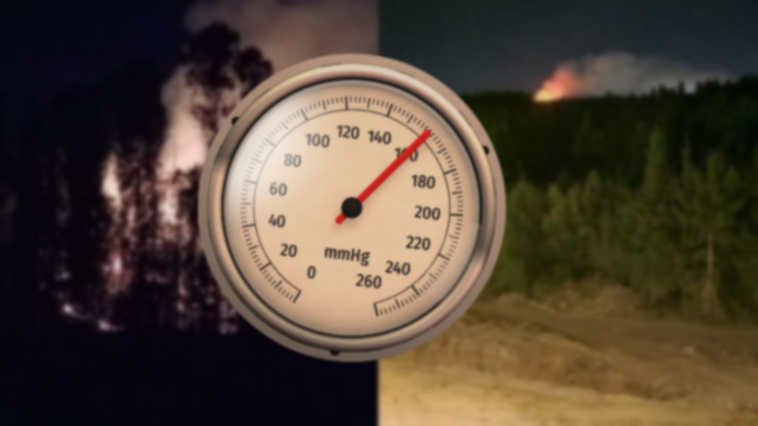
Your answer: **160** mmHg
